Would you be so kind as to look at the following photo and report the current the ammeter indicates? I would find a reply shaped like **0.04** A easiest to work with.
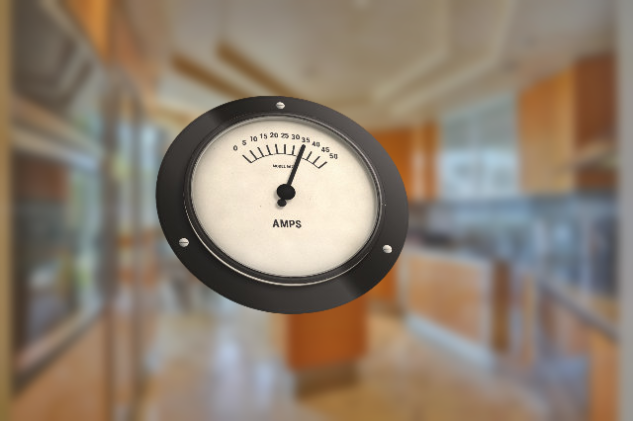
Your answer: **35** A
